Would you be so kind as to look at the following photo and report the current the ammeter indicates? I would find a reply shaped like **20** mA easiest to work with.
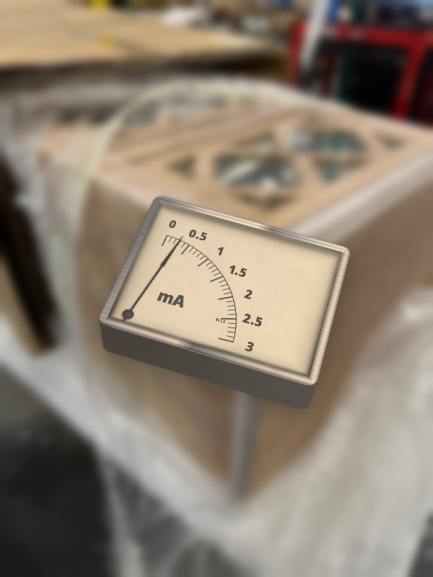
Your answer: **0.3** mA
